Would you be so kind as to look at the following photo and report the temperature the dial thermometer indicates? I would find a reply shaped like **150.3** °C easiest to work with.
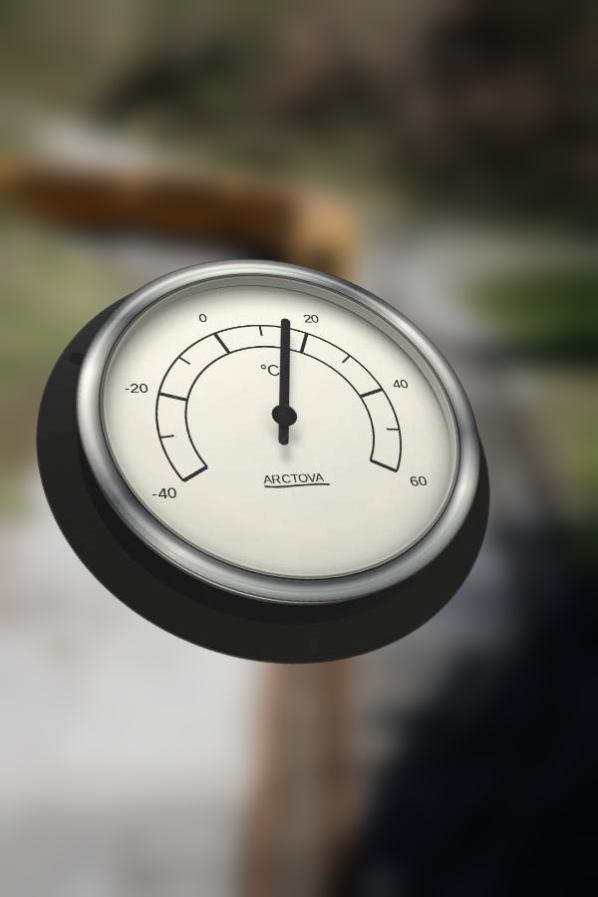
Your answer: **15** °C
